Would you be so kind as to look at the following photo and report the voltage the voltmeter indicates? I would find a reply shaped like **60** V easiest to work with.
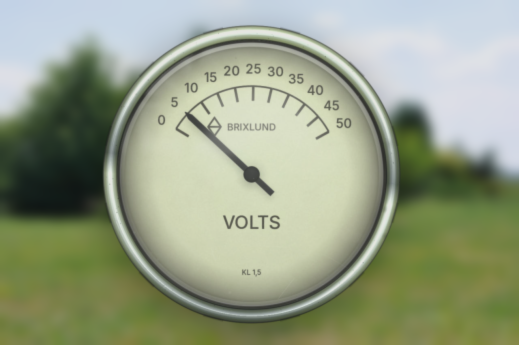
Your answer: **5** V
